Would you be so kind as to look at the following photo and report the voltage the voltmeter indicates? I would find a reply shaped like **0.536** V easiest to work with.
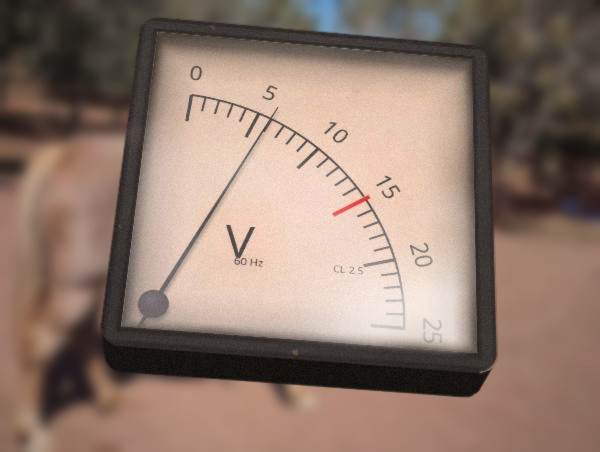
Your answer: **6** V
